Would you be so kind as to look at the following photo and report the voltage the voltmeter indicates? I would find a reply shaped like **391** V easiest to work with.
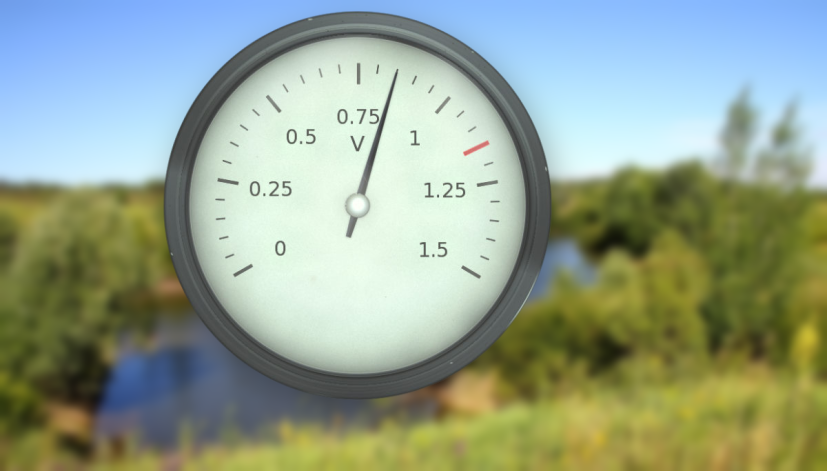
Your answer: **0.85** V
